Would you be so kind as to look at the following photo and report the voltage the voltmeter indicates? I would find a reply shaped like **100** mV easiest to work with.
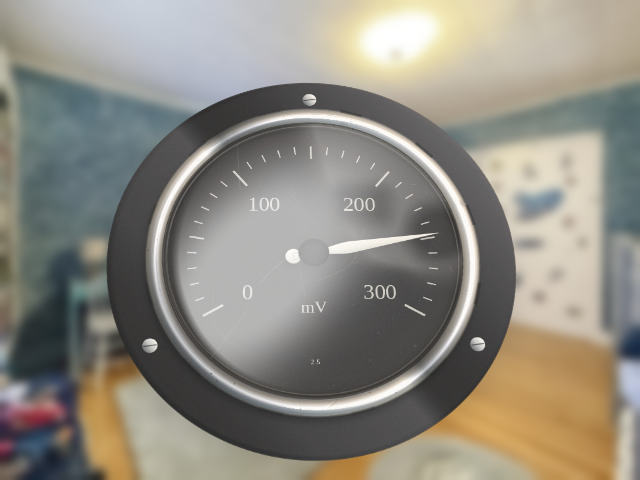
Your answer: **250** mV
